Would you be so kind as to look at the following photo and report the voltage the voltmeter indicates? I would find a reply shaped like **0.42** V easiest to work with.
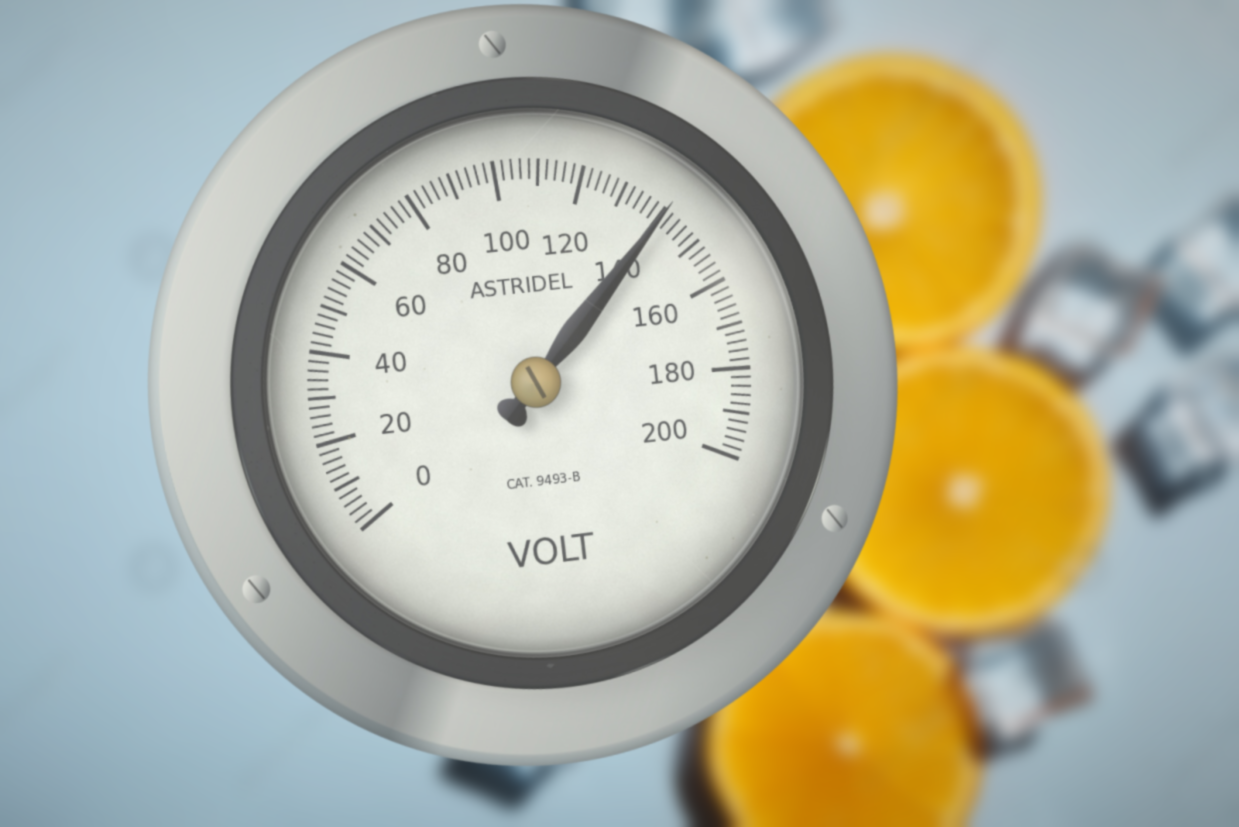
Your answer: **140** V
